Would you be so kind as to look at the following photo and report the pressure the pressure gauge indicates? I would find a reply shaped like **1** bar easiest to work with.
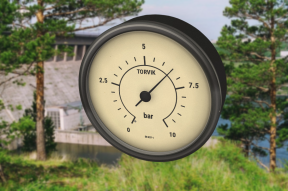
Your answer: **6.5** bar
